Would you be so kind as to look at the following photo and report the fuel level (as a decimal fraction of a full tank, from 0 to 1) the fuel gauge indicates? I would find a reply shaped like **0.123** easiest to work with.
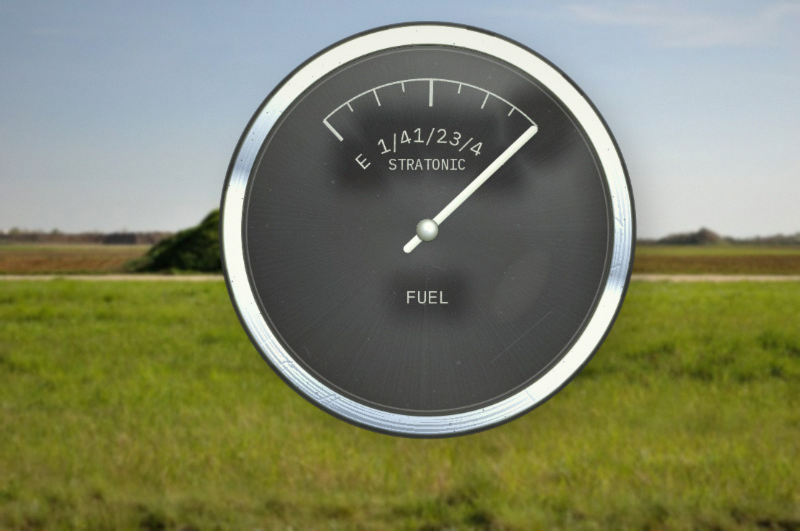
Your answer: **1**
